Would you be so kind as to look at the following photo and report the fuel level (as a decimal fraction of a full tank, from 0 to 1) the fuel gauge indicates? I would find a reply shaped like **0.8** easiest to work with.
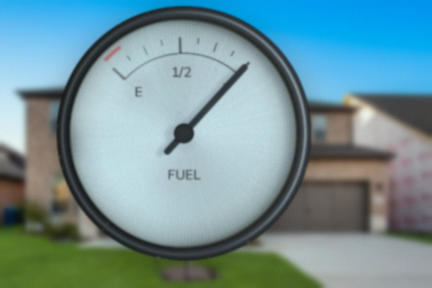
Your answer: **1**
